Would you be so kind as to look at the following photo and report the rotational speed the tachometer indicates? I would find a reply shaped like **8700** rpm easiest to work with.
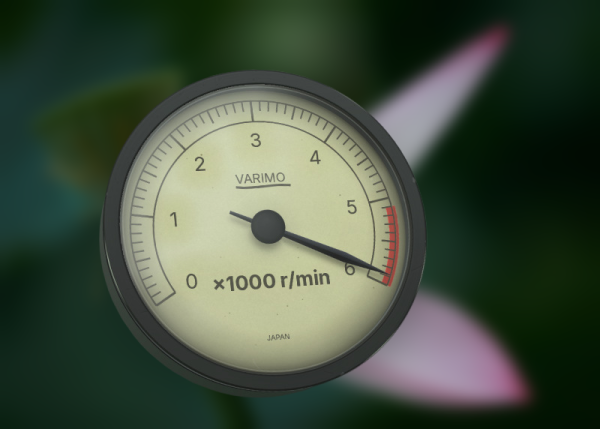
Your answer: **5900** rpm
